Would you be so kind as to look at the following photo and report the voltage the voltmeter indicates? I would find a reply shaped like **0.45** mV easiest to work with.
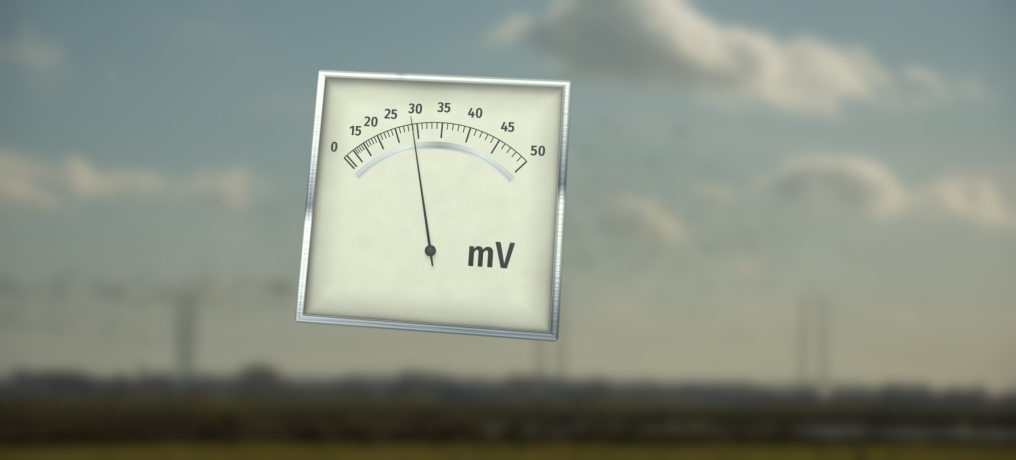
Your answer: **29** mV
